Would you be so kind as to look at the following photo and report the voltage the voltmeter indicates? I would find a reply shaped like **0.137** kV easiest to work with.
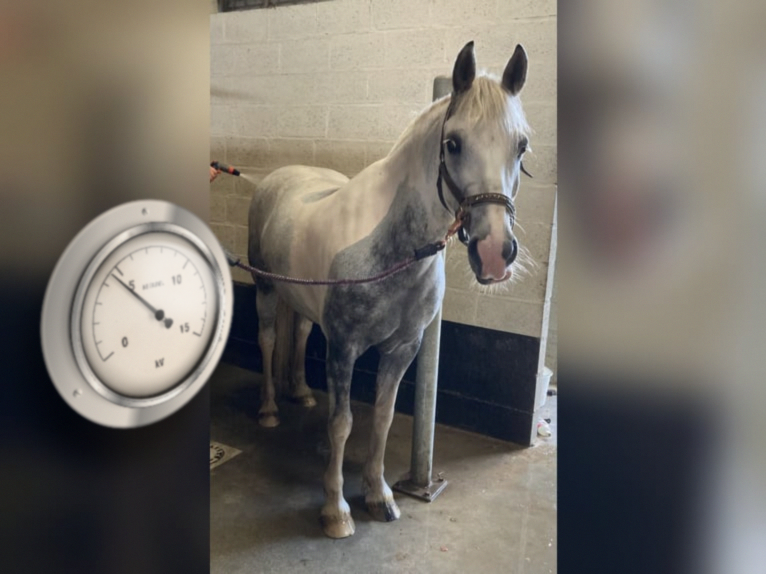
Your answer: **4.5** kV
